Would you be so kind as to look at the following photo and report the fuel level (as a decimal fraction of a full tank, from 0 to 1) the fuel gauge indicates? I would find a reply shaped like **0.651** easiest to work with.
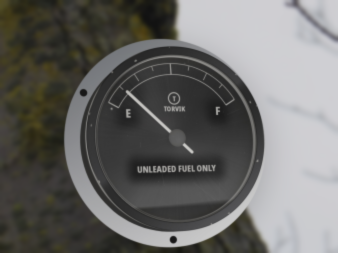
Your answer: **0.125**
